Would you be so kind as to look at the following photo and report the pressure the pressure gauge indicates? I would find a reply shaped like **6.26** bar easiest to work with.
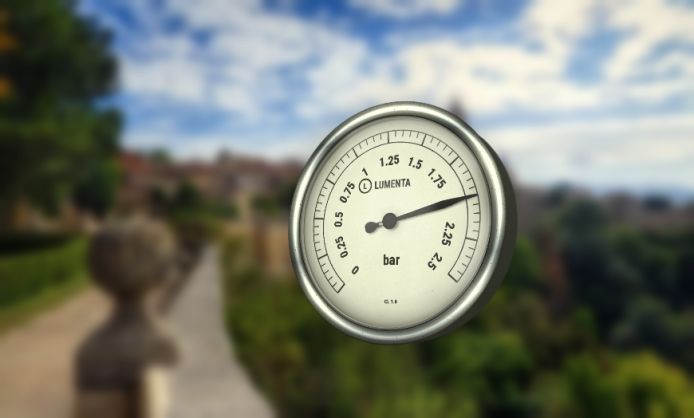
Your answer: **2** bar
